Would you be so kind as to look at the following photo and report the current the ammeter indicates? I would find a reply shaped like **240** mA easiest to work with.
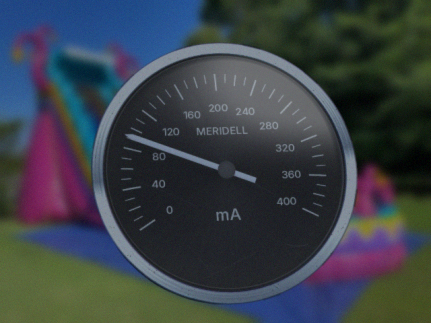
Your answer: **90** mA
